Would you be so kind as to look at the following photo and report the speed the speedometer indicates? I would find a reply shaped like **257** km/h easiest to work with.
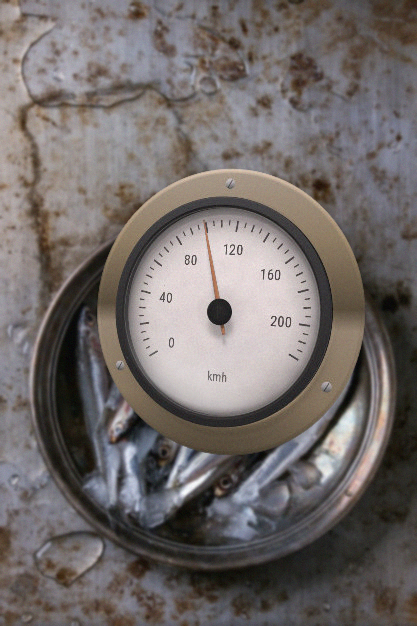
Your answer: **100** km/h
